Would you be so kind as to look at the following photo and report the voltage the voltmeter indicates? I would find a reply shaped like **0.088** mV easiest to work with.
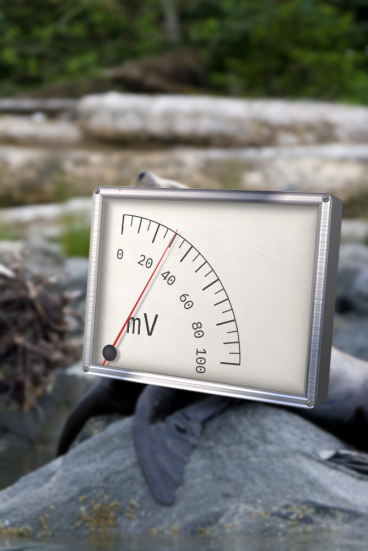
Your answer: **30** mV
